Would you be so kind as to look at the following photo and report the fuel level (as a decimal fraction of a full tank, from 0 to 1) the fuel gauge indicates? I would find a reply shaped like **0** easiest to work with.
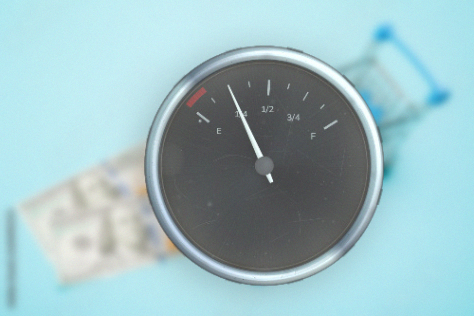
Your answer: **0.25**
